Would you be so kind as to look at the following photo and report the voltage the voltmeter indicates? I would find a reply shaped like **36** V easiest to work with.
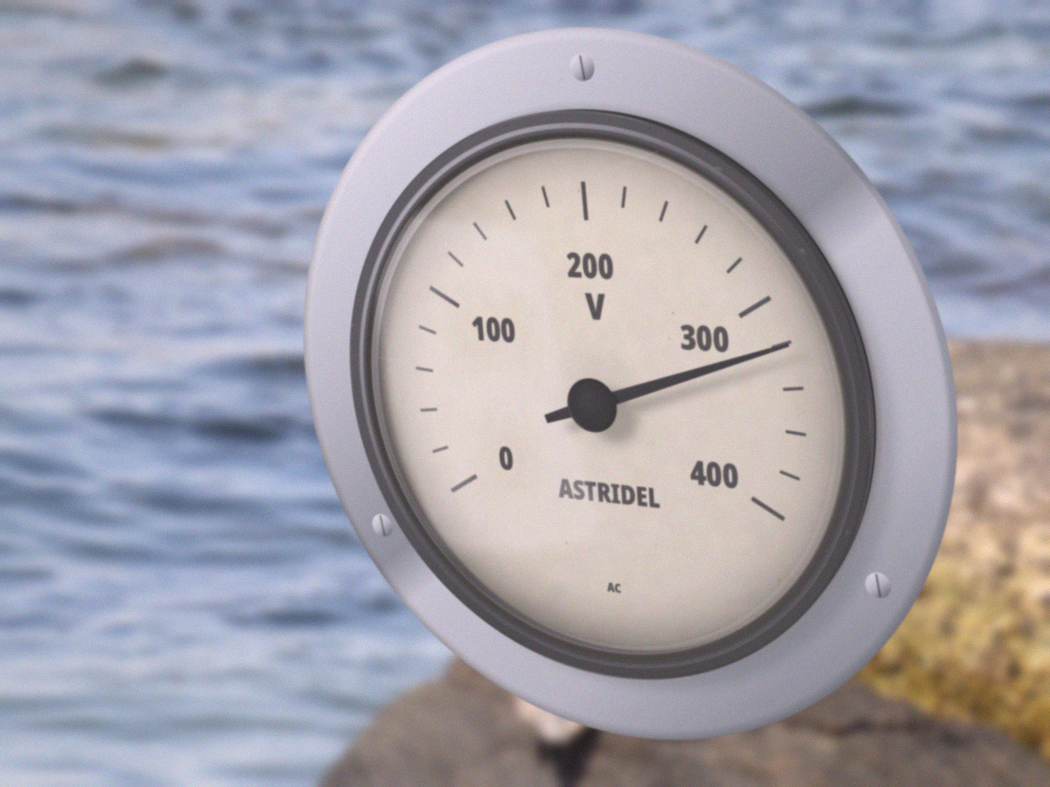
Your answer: **320** V
